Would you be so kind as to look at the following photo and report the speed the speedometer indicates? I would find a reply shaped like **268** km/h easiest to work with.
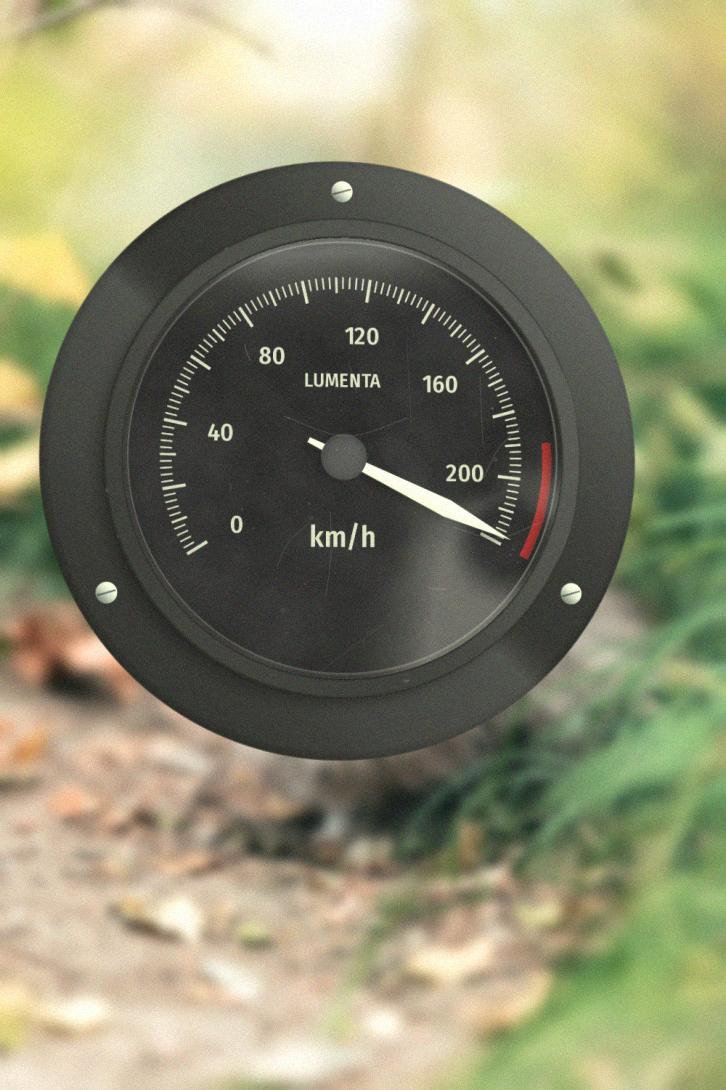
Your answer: **218** km/h
